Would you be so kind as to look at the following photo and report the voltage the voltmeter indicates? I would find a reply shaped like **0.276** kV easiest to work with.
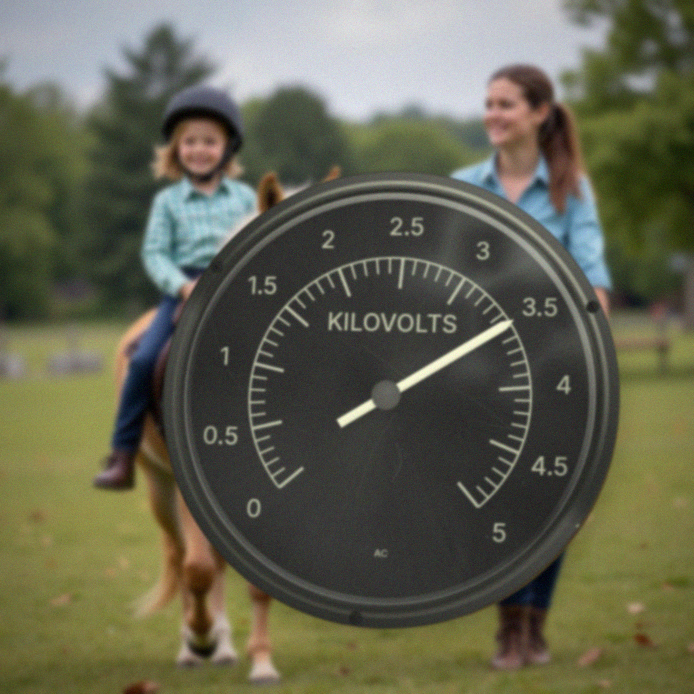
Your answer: **3.5** kV
